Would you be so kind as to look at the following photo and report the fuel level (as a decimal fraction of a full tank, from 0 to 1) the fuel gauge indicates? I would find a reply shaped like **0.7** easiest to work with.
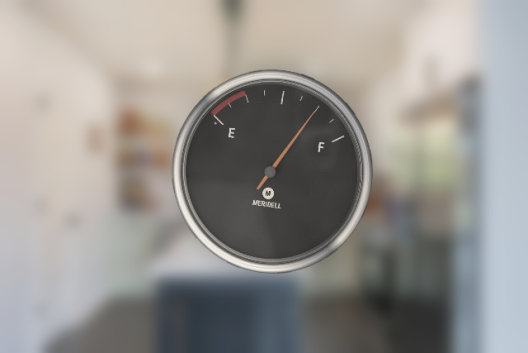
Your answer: **0.75**
